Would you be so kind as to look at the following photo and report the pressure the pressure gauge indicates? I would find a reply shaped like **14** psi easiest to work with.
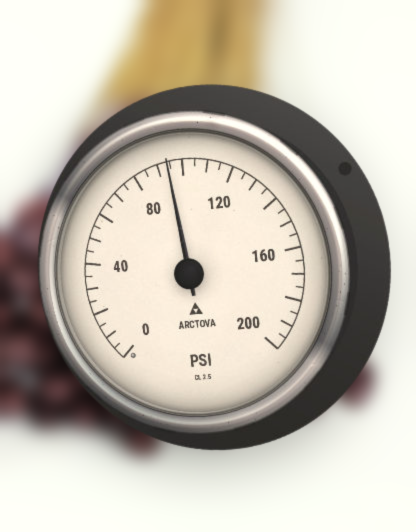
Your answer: **95** psi
